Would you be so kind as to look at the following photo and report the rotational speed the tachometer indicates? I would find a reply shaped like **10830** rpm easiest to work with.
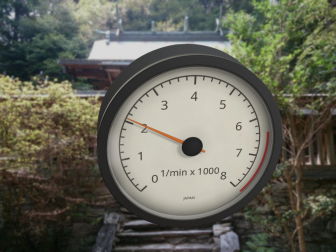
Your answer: **2100** rpm
